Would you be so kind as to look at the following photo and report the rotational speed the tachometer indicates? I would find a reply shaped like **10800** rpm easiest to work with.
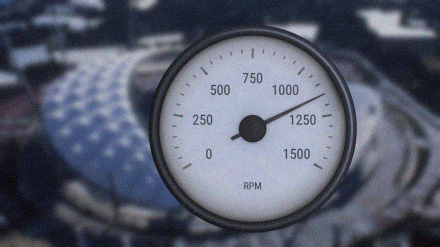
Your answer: **1150** rpm
